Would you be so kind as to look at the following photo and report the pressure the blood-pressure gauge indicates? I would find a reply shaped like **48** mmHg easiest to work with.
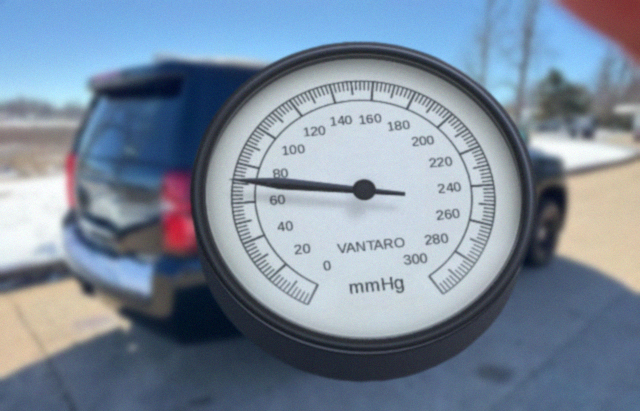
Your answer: **70** mmHg
